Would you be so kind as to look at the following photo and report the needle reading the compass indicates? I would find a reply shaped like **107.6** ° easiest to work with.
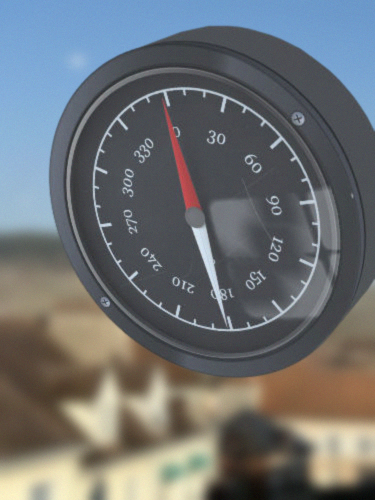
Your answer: **0** °
